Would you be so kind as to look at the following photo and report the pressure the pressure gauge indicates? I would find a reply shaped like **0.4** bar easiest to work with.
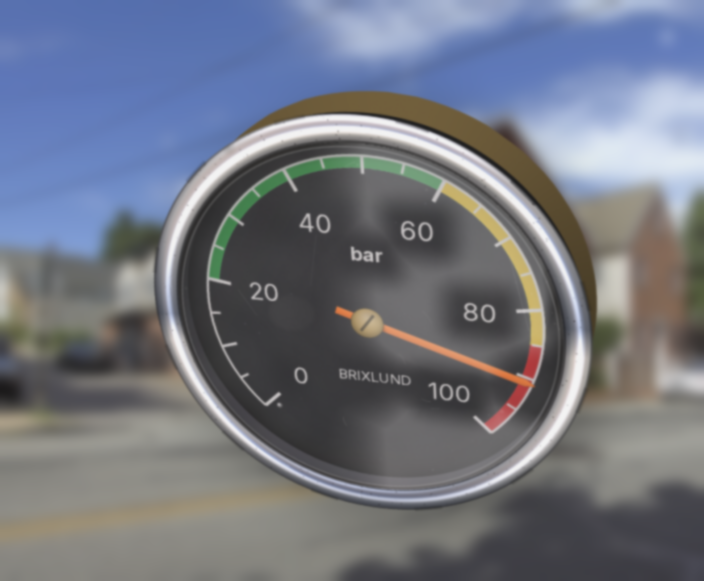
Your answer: **90** bar
